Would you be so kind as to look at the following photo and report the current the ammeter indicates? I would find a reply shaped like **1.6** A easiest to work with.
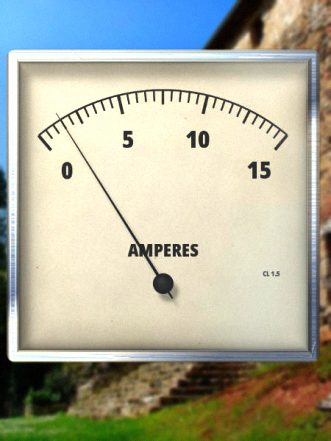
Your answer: **1.5** A
